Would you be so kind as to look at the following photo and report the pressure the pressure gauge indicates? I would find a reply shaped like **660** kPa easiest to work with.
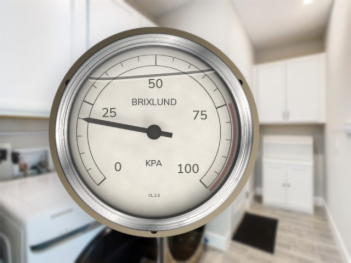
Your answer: **20** kPa
